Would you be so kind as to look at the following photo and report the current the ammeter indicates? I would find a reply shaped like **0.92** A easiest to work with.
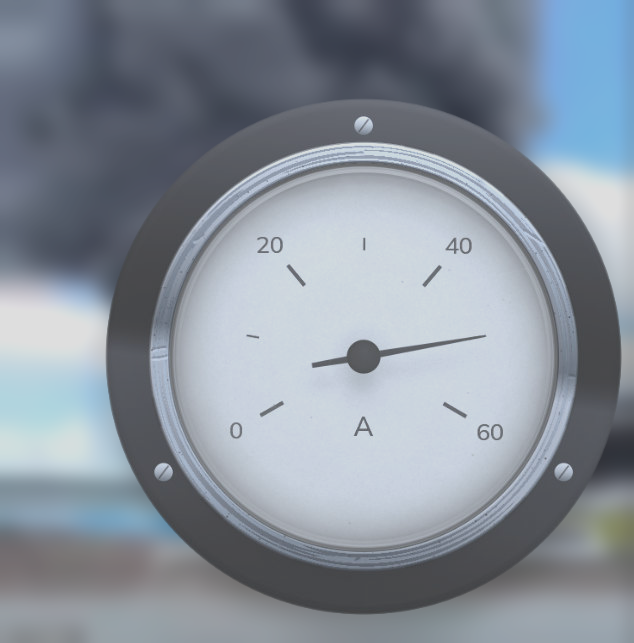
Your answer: **50** A
